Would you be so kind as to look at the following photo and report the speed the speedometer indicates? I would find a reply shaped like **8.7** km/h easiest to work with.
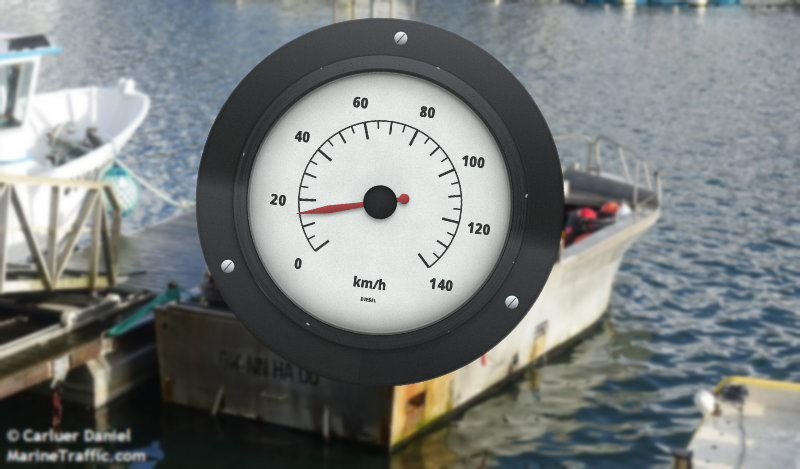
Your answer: **15** km/h
